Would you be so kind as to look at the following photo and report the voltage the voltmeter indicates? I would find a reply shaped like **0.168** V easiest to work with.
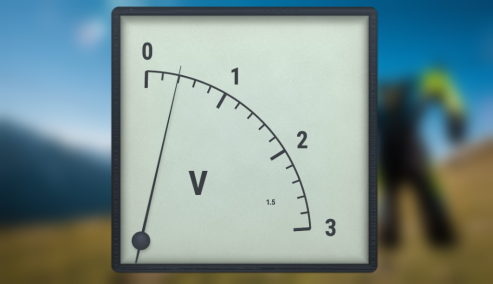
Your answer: **0.4** V
